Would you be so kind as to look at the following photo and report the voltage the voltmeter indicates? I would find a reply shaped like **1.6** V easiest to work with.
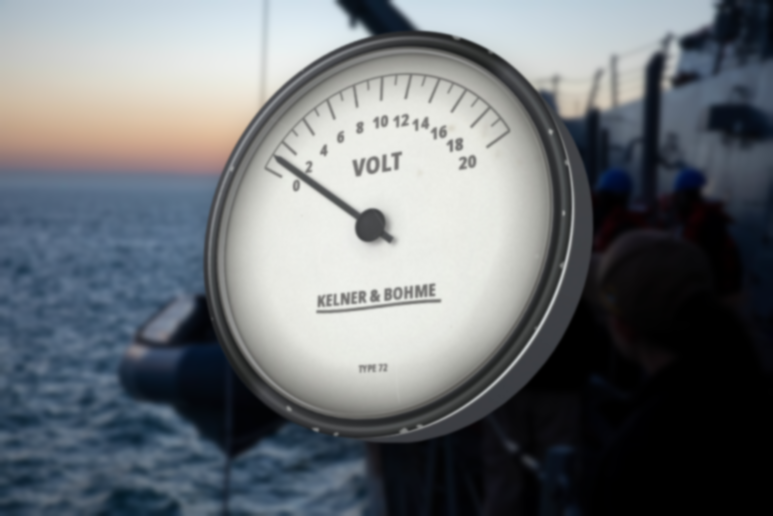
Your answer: **1** V
